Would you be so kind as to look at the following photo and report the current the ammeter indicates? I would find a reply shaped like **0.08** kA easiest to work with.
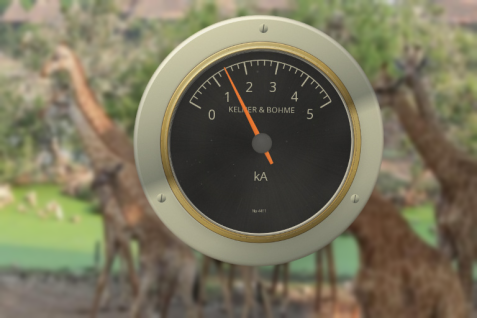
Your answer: **1.4** kA
